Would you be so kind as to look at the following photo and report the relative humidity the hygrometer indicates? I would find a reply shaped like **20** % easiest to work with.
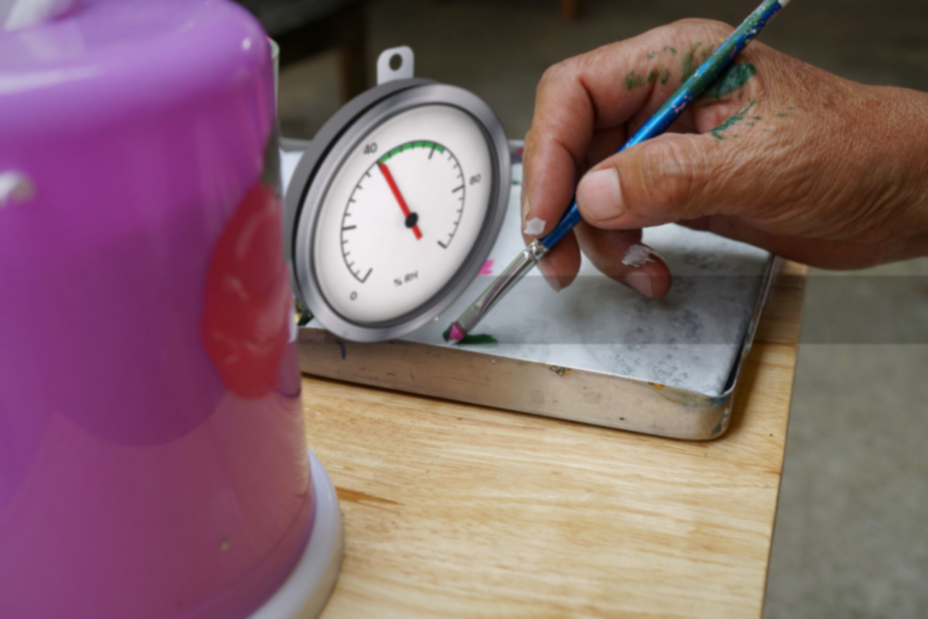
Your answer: **40** %
